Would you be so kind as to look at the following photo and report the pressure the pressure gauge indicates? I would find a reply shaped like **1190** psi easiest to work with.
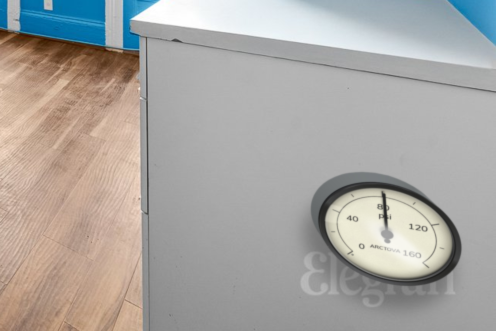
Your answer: **80** psi
